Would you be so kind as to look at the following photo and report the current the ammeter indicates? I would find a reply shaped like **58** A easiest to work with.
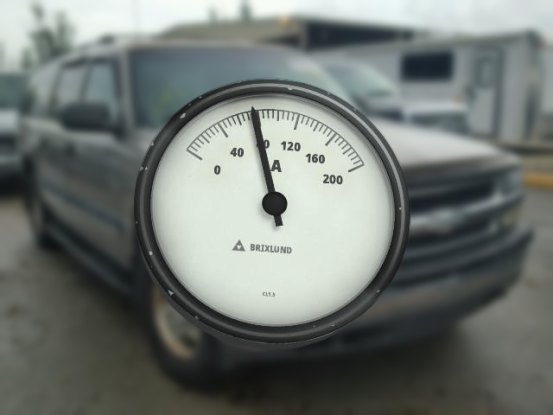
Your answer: **75** A
